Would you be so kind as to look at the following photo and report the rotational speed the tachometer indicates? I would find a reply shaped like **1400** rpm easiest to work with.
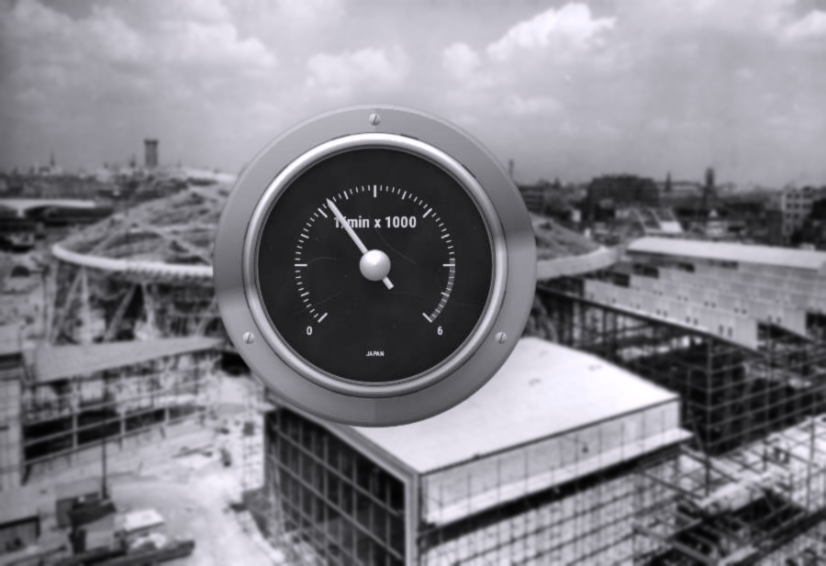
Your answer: **2200** rpm
